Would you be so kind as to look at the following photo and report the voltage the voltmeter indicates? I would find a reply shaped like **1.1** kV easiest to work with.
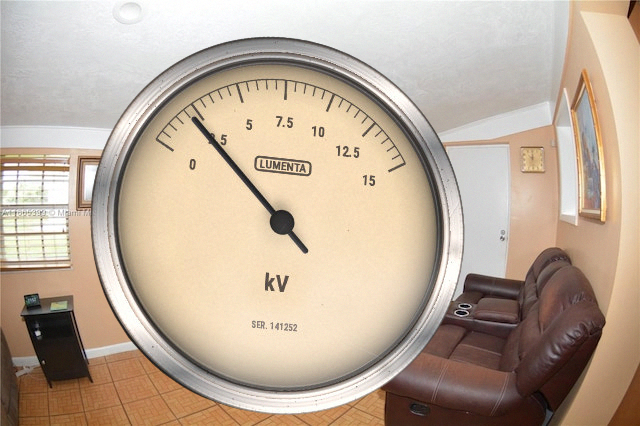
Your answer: **2** kV
